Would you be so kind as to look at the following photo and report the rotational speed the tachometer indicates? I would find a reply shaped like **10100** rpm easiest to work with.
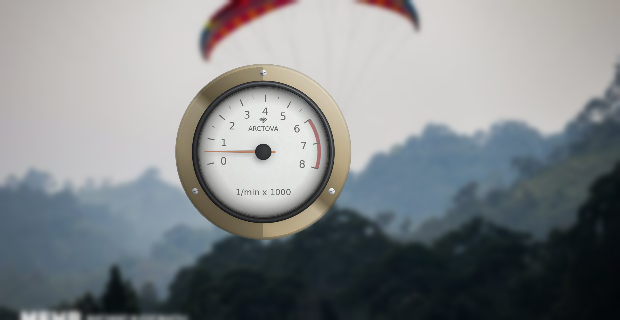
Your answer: **500** rpm
